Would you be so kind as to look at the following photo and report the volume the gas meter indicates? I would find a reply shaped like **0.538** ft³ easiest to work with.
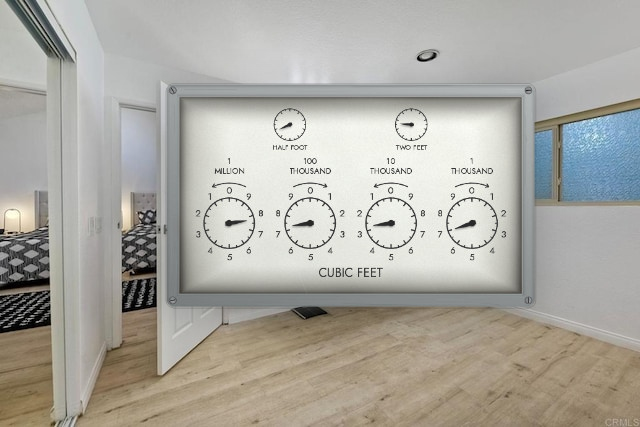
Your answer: **772700** ft³
